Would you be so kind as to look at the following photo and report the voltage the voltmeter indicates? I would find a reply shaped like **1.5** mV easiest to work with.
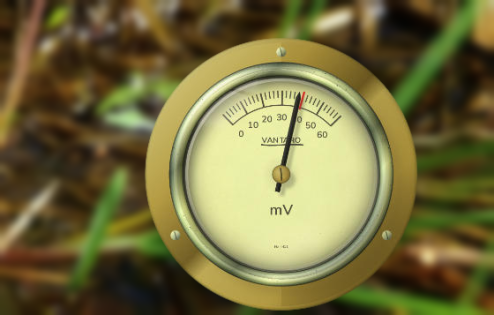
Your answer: **38** mV
